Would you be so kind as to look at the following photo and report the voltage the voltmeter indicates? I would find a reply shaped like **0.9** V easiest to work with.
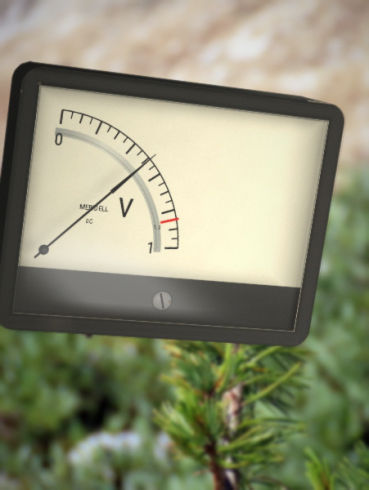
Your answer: **0.5** V
